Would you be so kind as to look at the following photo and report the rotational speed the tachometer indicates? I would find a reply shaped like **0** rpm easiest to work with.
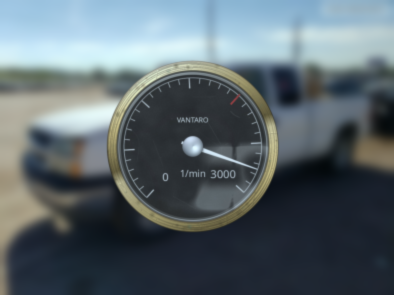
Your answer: **2750** rpm
